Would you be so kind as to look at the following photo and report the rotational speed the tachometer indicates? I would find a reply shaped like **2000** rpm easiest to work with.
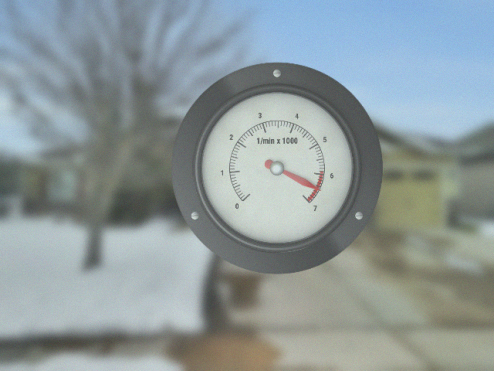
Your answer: **6500** rpm
